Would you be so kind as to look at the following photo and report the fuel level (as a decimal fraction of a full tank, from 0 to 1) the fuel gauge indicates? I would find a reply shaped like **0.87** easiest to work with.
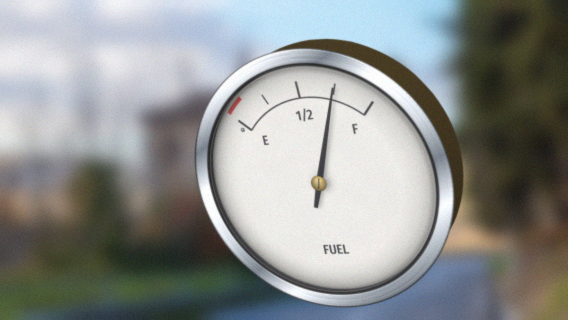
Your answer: **0.75**
